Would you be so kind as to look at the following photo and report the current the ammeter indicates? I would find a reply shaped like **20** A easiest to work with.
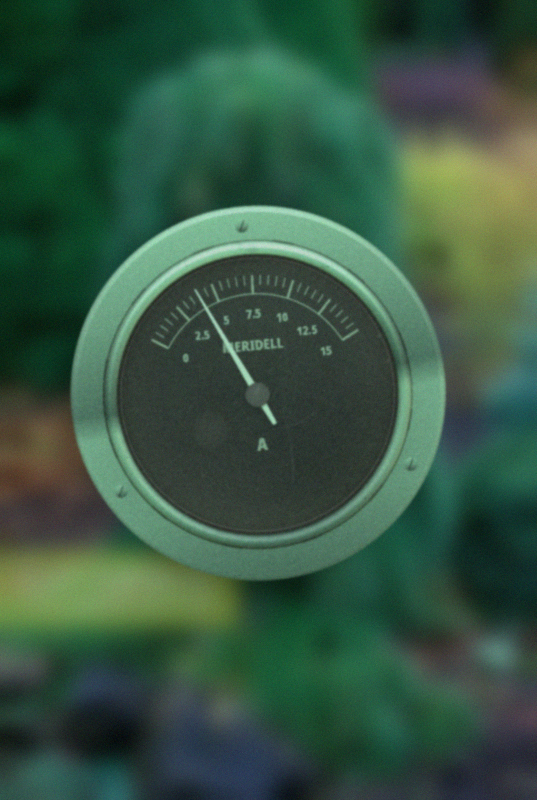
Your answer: **4** A
